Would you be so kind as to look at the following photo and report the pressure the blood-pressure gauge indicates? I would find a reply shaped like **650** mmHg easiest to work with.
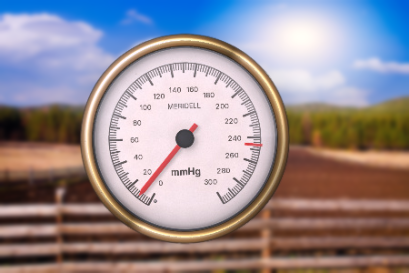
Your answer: **10** mmHg
